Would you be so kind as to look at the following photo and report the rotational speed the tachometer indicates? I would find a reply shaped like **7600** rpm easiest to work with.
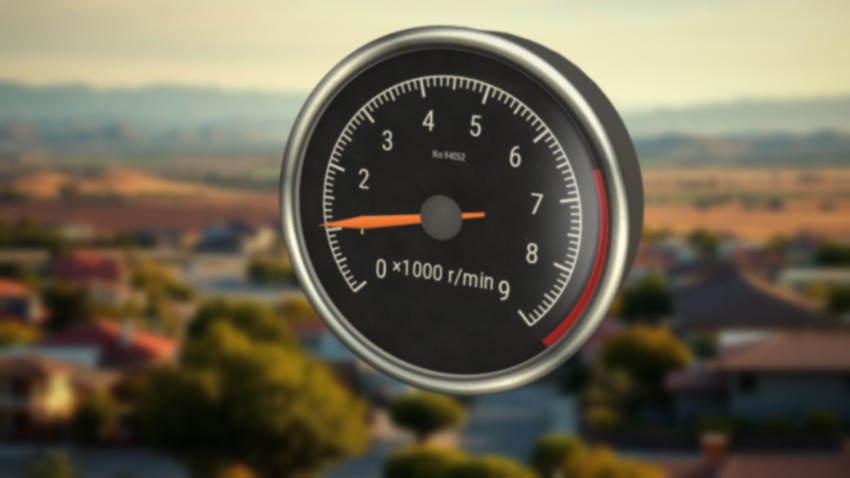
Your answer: **1100** rpm
